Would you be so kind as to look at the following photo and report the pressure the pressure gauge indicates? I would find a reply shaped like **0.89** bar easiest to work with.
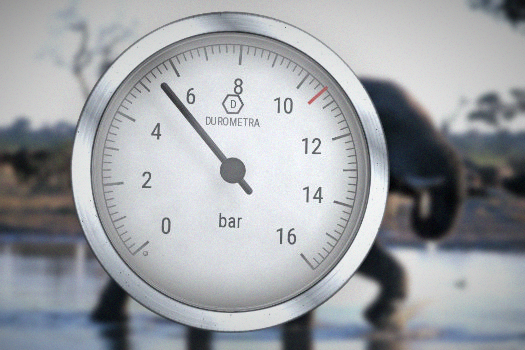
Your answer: **5.4** bar
